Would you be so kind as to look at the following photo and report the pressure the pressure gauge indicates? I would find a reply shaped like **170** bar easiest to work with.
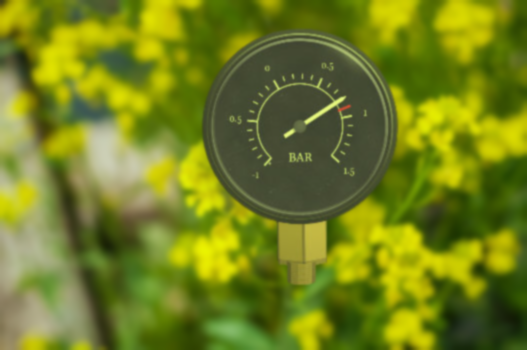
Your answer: **0.8** bar
